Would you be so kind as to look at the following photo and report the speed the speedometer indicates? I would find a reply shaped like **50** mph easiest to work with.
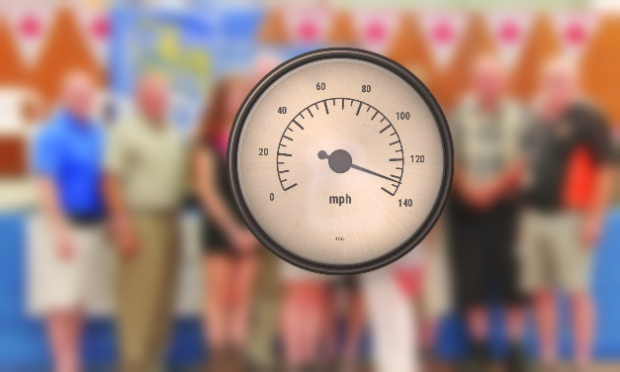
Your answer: **132.5** mph
